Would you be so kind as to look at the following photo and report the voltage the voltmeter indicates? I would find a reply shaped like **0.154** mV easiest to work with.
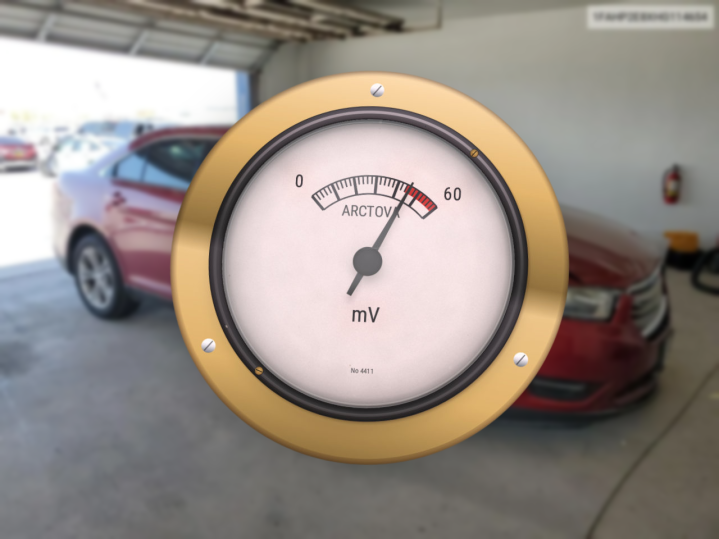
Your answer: **46** mV
